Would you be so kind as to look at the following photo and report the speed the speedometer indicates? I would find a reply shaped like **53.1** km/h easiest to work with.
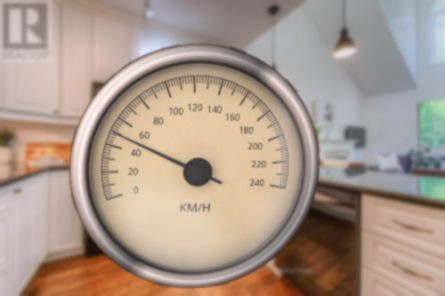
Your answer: **50** km/h
